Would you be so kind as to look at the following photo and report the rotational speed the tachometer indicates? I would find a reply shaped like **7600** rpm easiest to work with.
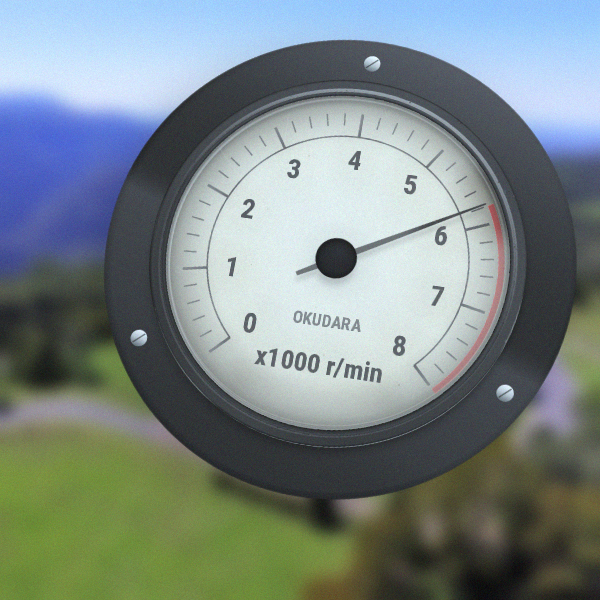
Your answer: **5800** rpm
